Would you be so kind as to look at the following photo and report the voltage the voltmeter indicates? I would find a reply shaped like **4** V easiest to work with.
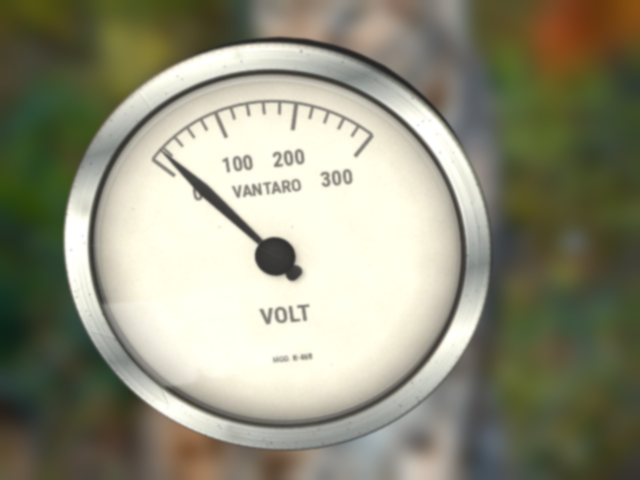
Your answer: **20** V
